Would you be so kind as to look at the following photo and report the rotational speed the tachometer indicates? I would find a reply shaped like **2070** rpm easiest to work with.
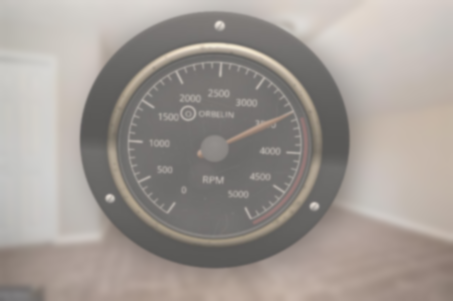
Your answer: **3500** rpm
